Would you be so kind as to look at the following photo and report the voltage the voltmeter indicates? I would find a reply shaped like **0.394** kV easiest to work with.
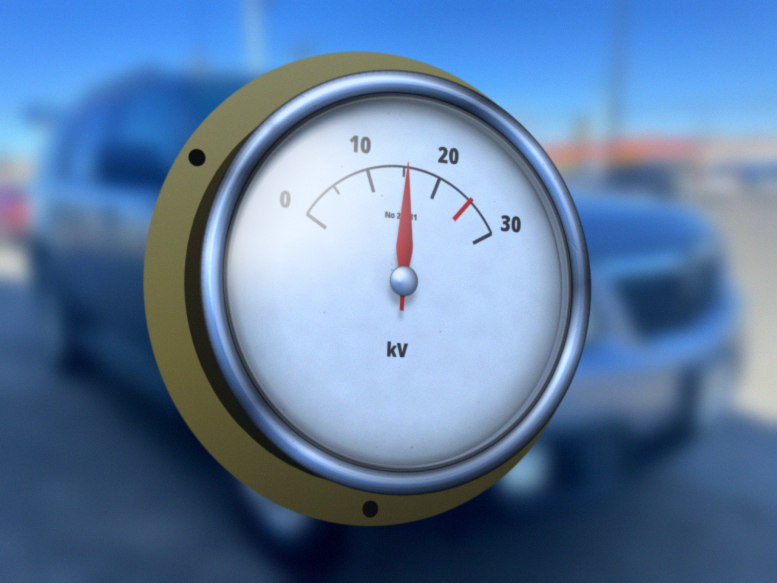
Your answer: **15** kV
